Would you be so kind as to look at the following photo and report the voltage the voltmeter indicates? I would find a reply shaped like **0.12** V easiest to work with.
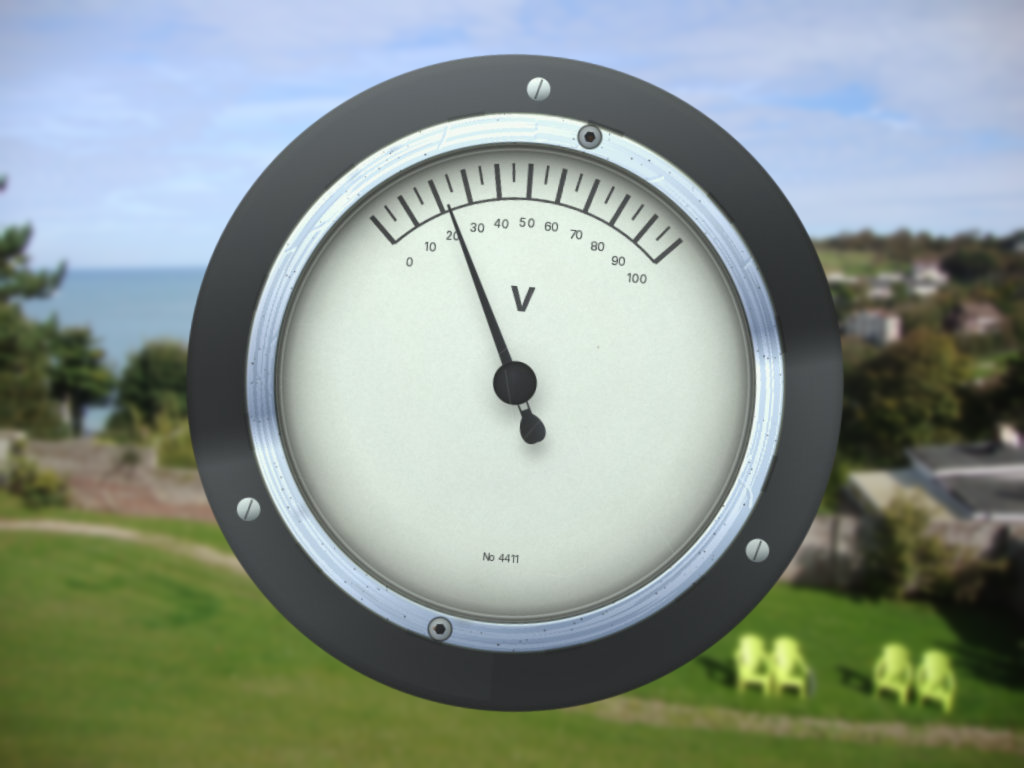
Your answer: **22.5** V
